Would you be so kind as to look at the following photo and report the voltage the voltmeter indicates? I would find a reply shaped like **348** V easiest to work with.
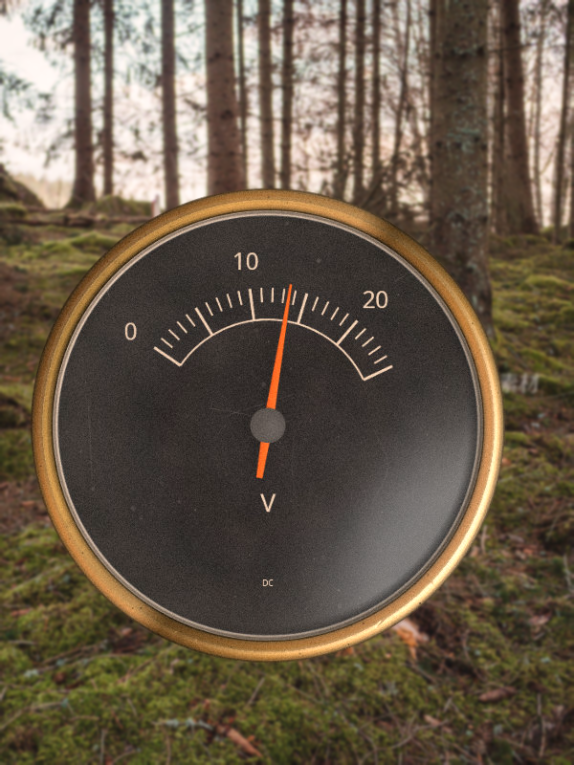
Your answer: **13.5** V
